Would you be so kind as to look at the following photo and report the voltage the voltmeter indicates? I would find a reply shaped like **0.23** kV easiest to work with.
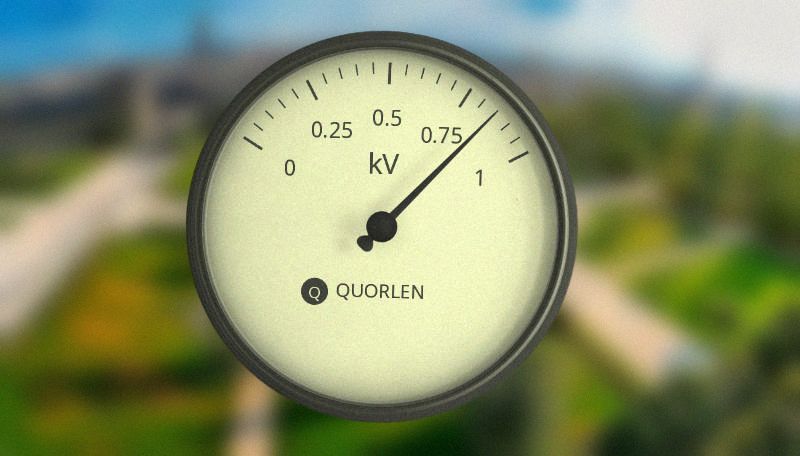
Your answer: **0.85** kV
